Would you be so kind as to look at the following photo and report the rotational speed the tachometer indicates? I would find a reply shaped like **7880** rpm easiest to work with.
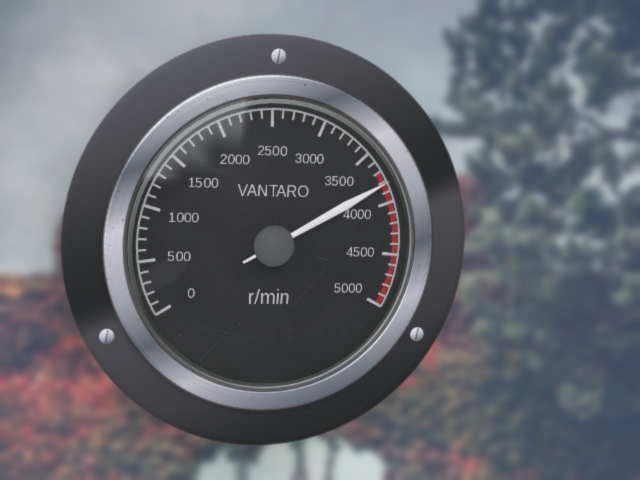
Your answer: **3800** rpm
